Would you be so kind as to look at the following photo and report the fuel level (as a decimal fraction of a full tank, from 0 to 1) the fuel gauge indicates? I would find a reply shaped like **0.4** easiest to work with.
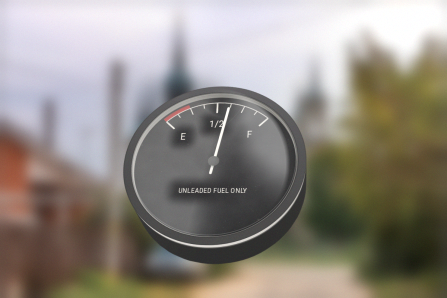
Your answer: **0.625**
